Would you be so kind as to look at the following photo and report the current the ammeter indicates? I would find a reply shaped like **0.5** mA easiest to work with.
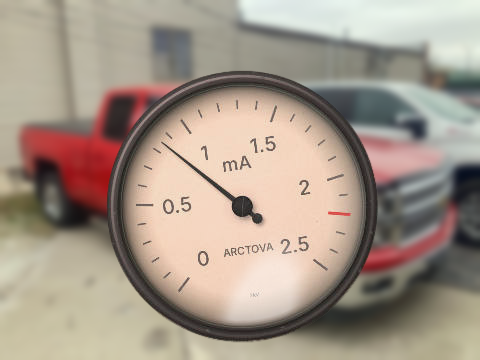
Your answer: **0.85** mA
